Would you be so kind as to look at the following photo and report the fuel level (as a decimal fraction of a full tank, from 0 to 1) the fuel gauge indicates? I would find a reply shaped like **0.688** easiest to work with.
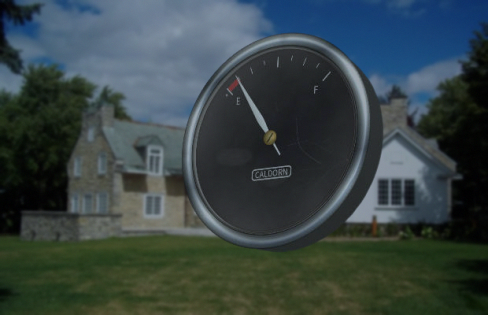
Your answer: **0.125**
